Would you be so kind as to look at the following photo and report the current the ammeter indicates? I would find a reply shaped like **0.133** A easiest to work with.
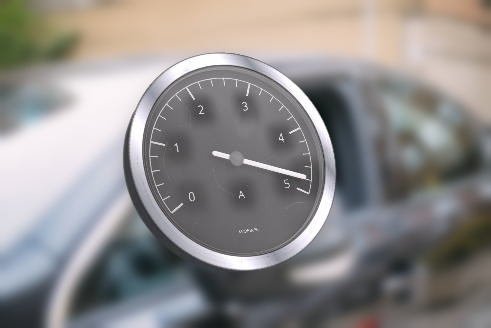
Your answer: **4.8** A
